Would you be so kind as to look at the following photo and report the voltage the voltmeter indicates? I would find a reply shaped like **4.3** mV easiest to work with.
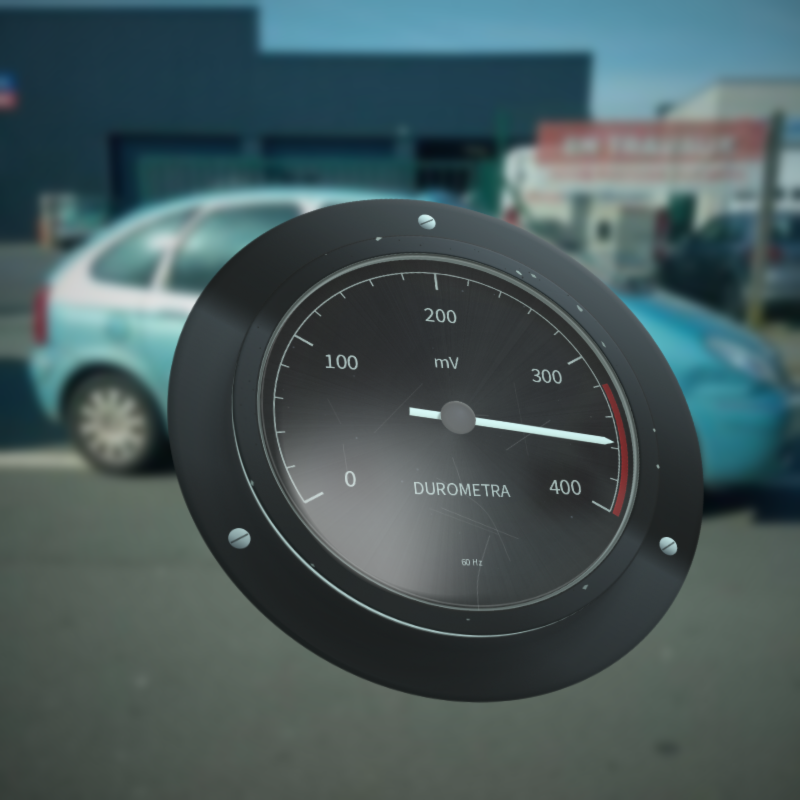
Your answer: **360** mV
